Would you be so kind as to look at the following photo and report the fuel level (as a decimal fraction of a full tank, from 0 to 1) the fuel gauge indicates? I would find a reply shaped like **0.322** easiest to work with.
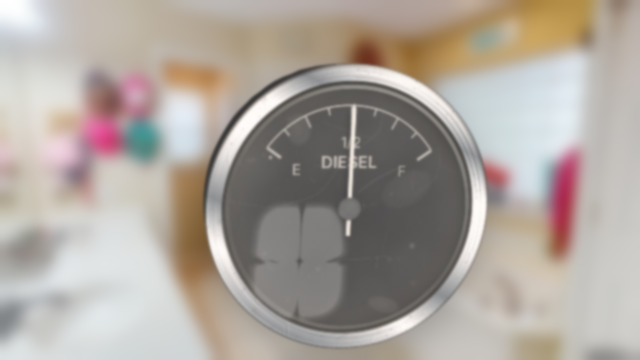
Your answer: **0.5**
